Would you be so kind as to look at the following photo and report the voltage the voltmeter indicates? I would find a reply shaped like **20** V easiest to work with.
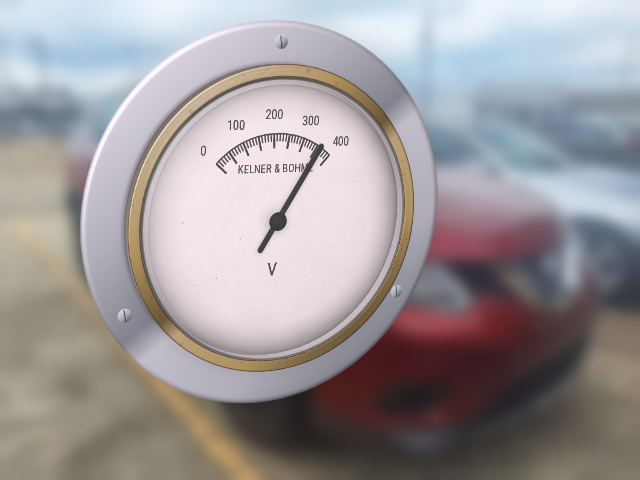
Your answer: **350** V
